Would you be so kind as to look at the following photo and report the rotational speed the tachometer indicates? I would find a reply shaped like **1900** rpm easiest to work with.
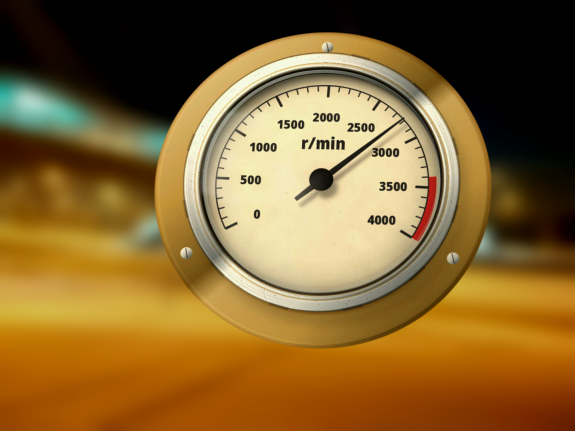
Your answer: **2800** rpm
